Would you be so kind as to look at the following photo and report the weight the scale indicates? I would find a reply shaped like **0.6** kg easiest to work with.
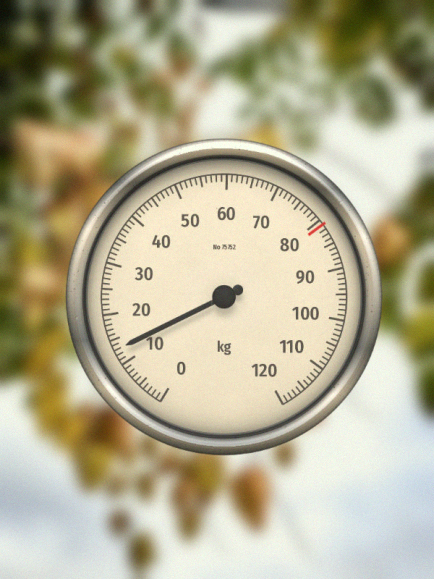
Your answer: **13** kg
